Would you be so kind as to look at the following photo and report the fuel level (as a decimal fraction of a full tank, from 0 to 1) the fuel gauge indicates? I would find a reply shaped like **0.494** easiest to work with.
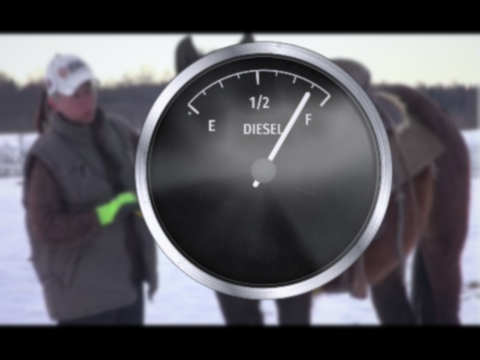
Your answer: **0.875**
